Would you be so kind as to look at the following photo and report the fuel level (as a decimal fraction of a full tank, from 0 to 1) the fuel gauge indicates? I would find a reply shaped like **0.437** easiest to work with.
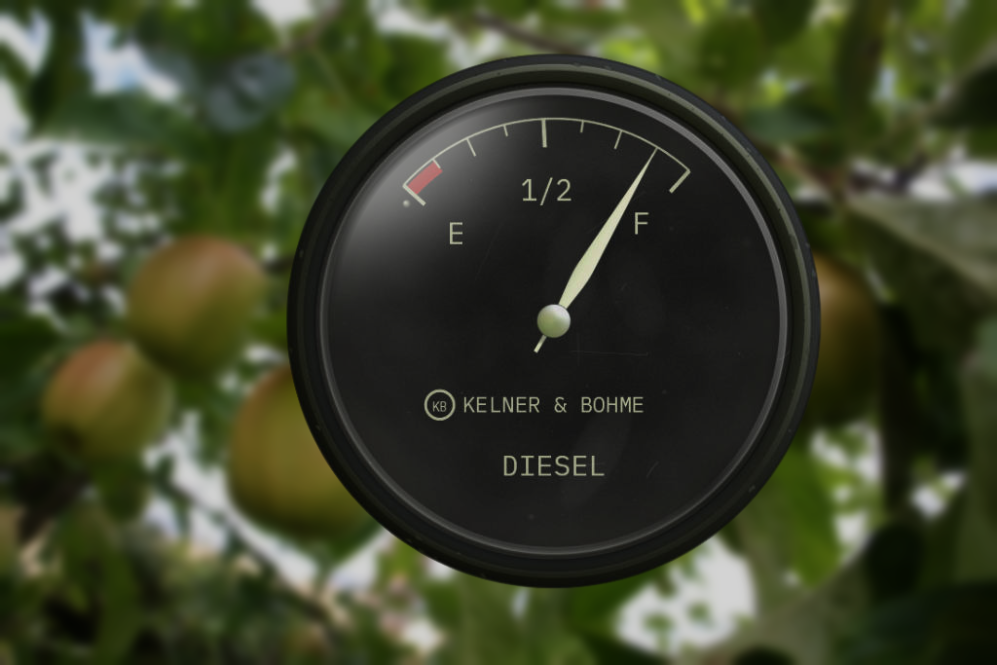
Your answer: **0.875**
